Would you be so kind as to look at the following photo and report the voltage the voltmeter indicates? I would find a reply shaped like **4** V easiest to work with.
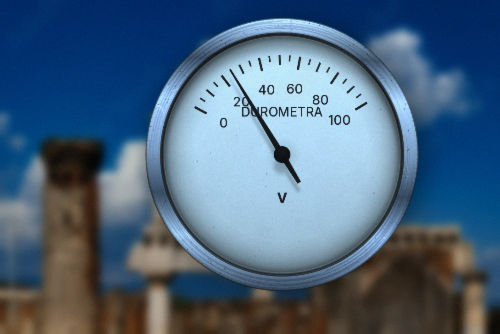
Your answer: **25** V
